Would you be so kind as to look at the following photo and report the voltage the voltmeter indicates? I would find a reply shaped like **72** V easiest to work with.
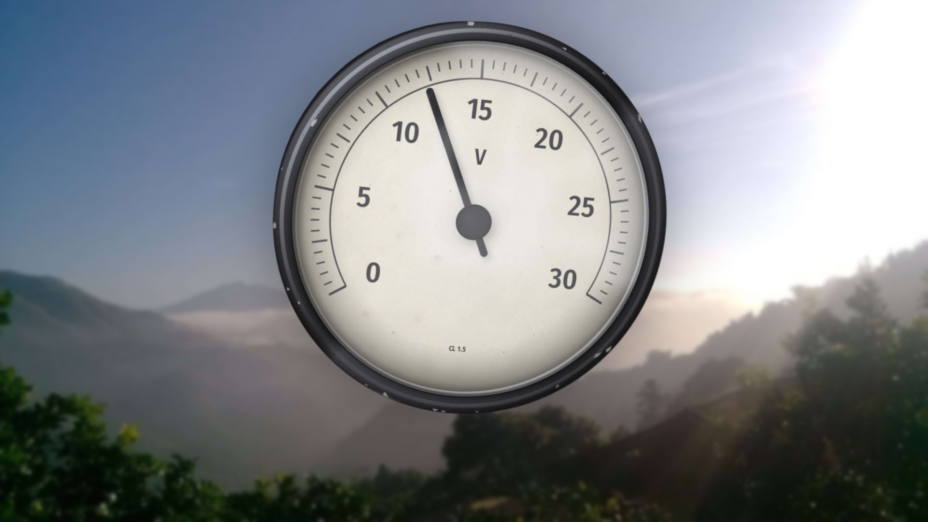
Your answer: **12.25** V
